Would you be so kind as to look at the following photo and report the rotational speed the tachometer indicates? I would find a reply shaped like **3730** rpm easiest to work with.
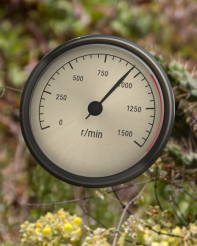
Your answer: **950** rpm
